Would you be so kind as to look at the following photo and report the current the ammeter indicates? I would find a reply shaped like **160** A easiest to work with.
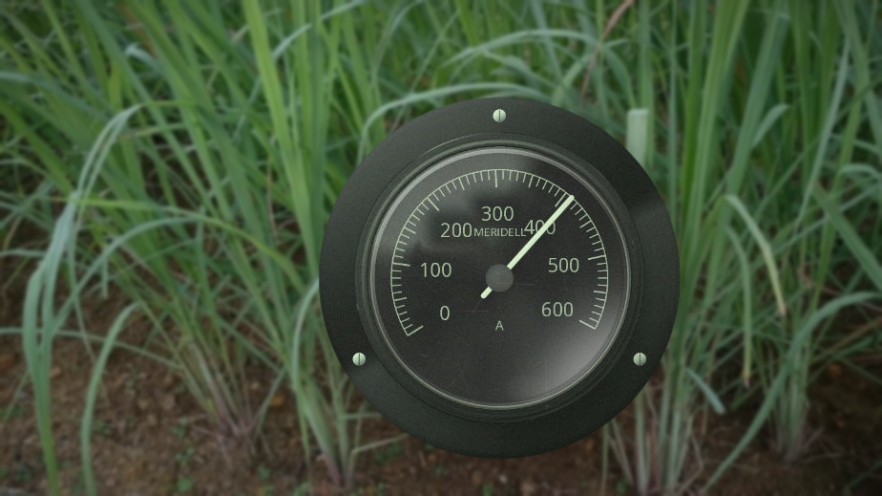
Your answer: **410** A
